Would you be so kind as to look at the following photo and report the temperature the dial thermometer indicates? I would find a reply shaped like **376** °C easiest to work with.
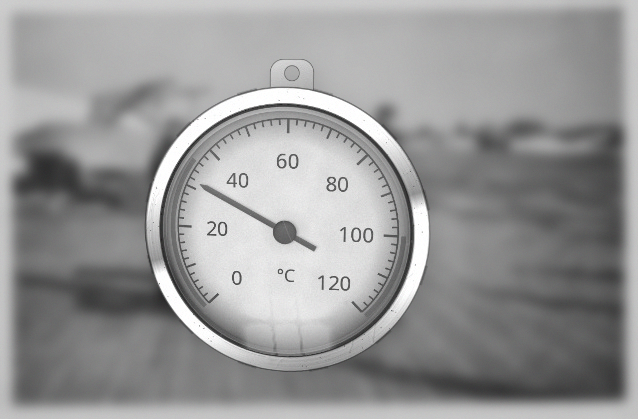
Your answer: **32** °C
